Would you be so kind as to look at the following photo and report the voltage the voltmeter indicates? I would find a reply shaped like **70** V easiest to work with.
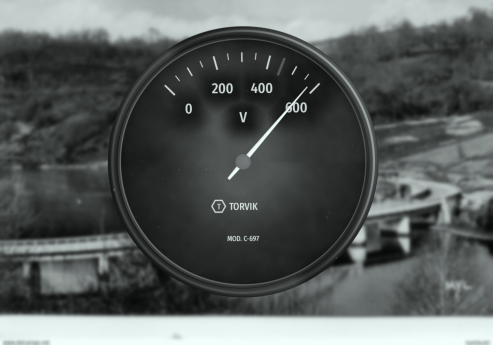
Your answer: **575** V
